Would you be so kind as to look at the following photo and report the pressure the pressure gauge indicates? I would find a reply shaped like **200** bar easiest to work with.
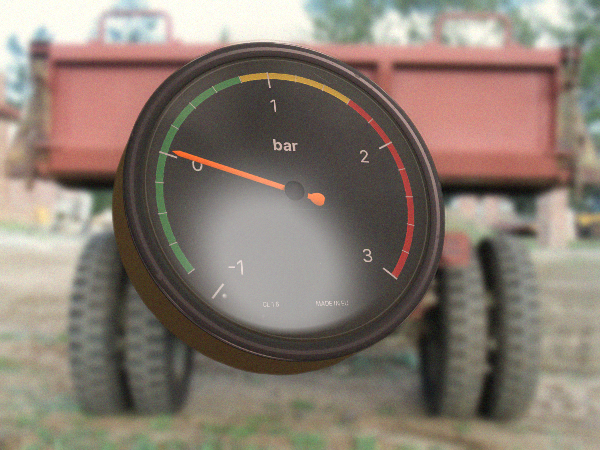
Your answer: **0** bar
